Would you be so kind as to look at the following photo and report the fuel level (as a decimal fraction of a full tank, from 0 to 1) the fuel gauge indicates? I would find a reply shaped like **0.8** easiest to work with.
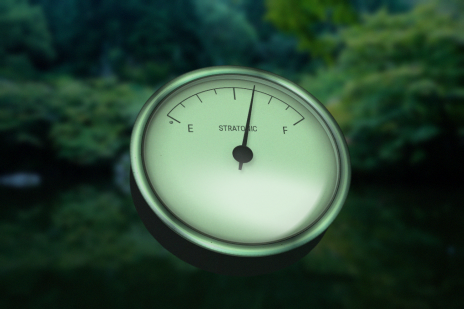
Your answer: **0.625**
